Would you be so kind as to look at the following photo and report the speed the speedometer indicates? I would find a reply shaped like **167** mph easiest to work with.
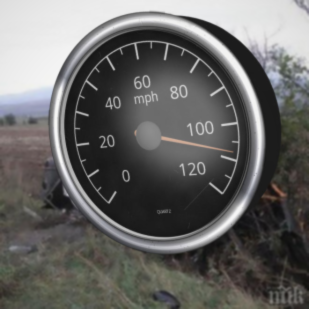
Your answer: **107.5** mph
